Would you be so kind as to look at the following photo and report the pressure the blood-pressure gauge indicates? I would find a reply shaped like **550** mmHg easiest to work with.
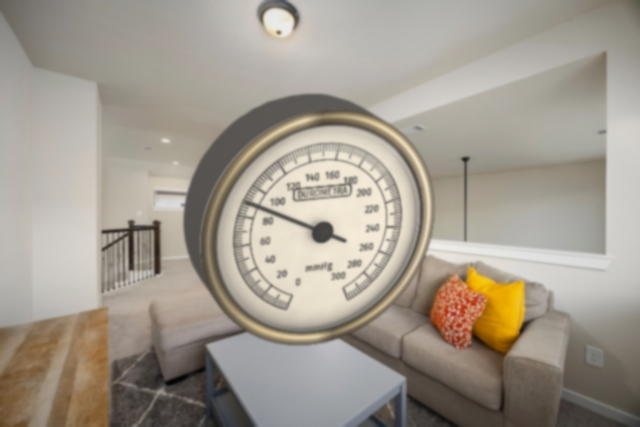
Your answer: **90** mmHg
